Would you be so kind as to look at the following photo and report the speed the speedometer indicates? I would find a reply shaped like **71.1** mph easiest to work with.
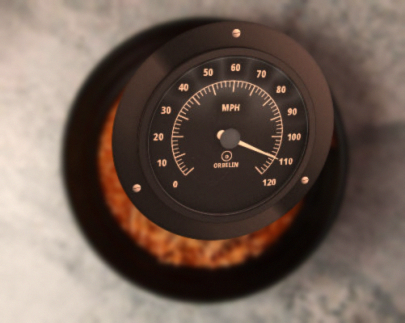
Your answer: **110** mph
